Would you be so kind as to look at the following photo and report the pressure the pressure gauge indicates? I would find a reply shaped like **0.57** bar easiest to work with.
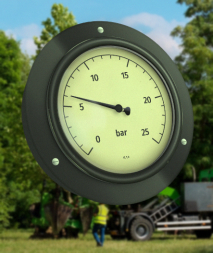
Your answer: **6** bar
